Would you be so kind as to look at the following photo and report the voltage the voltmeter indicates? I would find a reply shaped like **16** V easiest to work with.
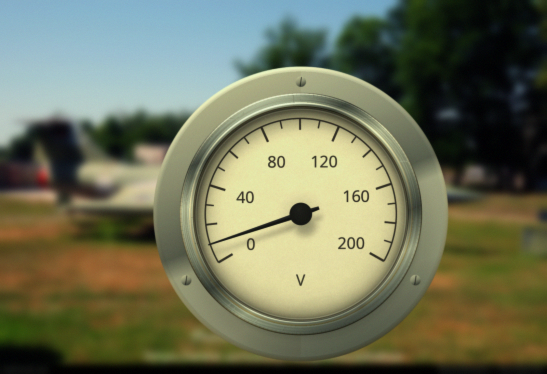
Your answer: **10** V
